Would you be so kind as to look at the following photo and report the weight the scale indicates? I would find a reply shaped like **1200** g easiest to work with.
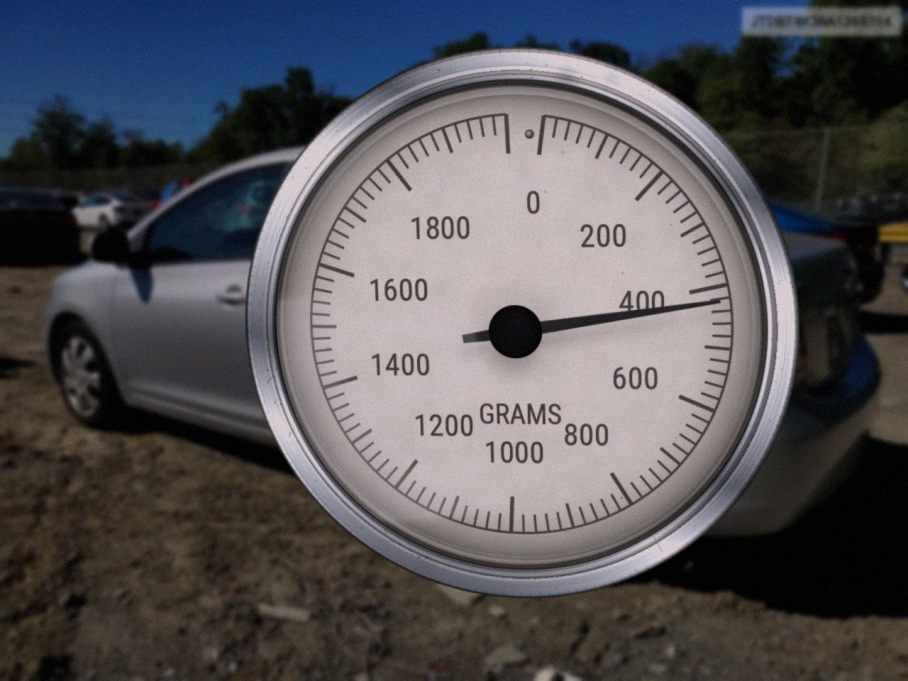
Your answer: **420** g
